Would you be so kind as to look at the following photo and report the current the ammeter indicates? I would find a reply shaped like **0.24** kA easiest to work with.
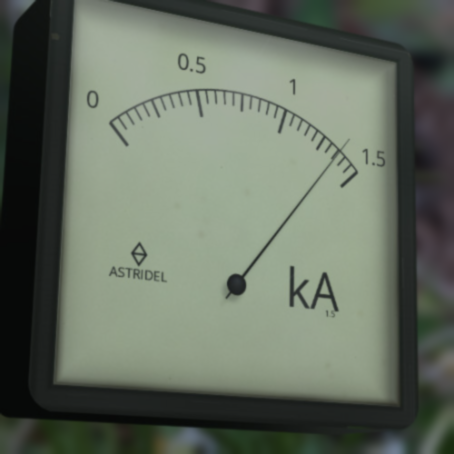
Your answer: **1.35** kA
